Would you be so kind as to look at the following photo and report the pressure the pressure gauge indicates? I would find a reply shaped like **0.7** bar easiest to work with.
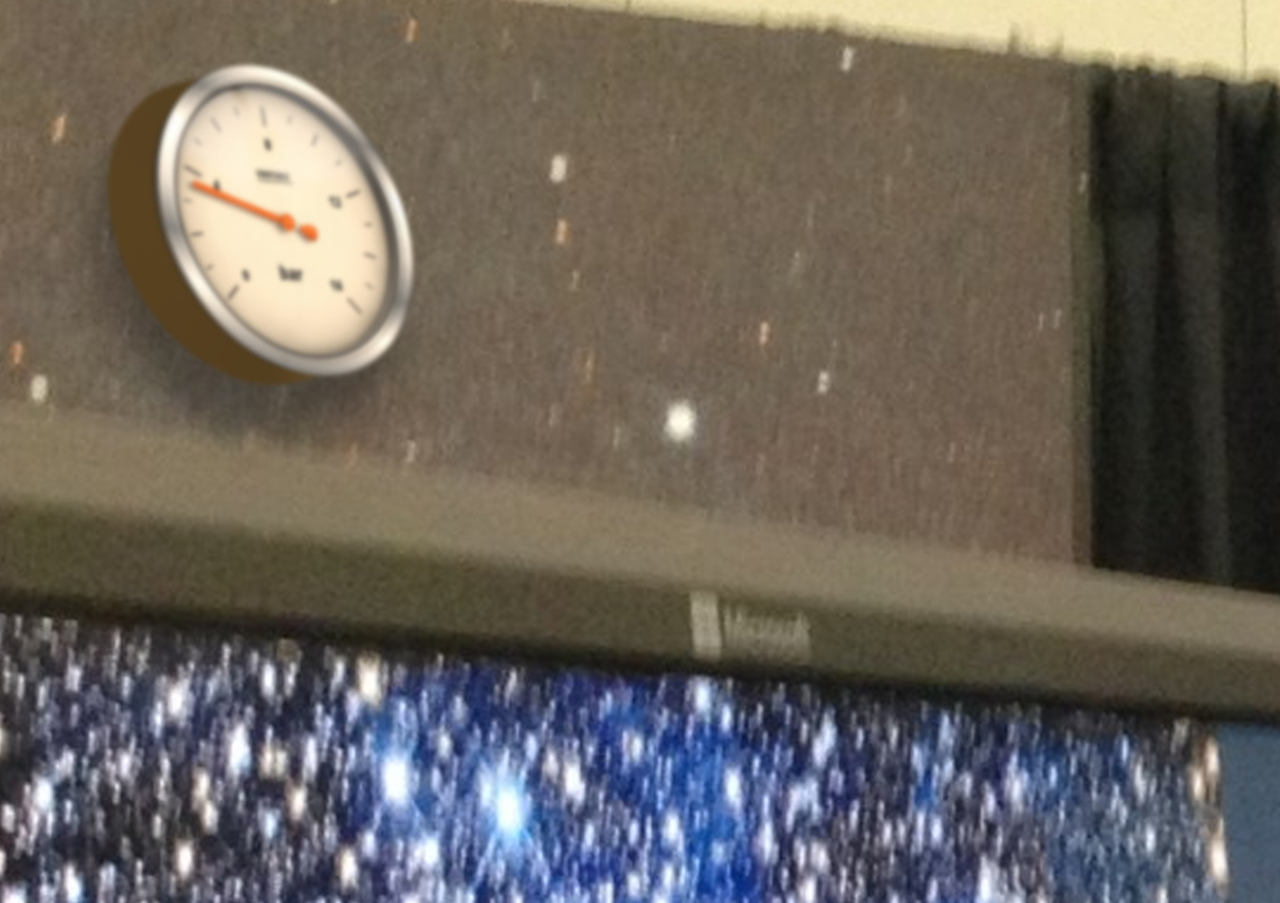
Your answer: **3.5** bar
